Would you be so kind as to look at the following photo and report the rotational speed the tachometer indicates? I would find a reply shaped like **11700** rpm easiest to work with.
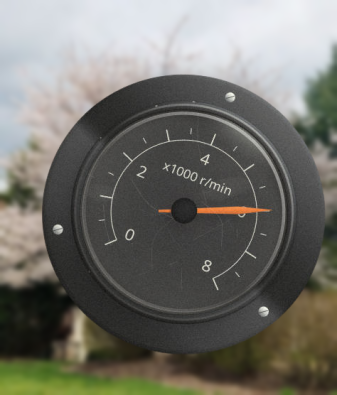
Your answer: **6000** rpm
